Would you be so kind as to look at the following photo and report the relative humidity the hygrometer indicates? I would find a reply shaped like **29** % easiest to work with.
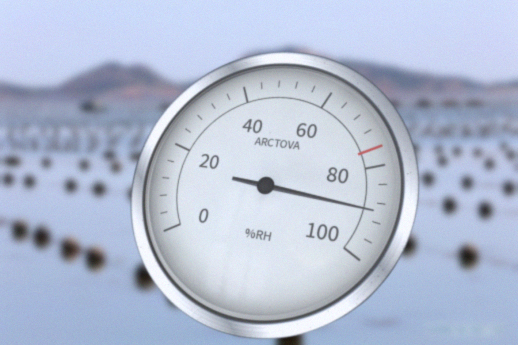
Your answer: **90** %
